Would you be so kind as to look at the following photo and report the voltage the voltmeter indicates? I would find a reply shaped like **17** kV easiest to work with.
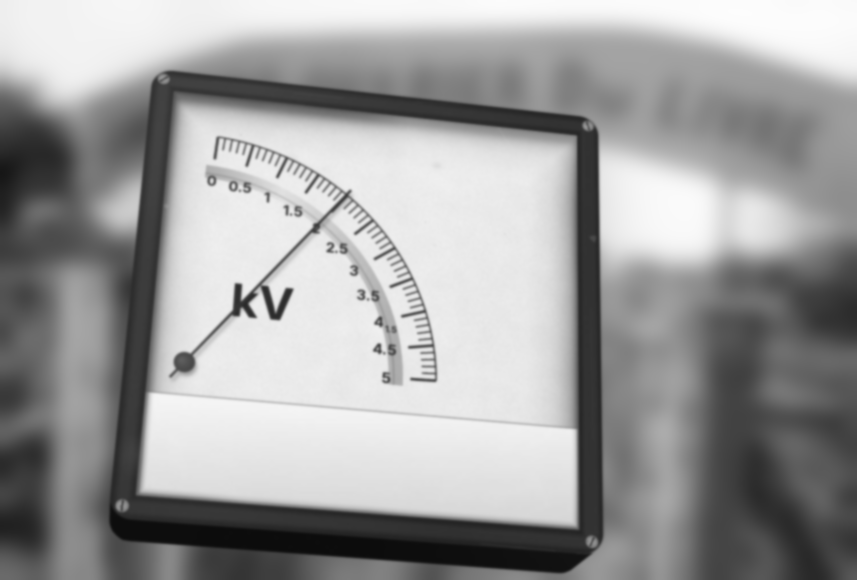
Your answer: **2** kV
